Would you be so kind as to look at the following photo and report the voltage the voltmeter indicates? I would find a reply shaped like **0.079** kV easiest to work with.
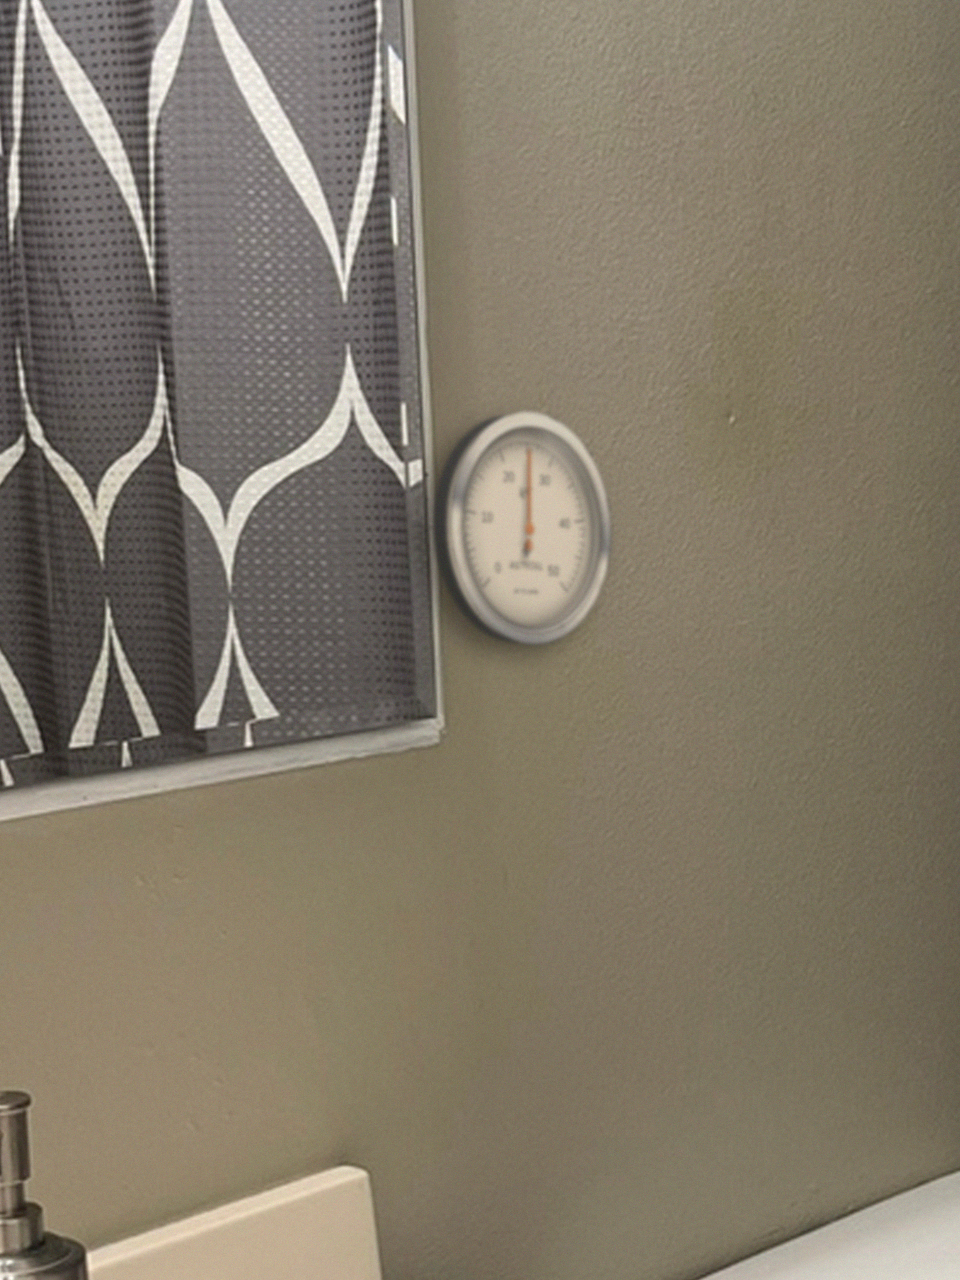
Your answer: **25** kV
